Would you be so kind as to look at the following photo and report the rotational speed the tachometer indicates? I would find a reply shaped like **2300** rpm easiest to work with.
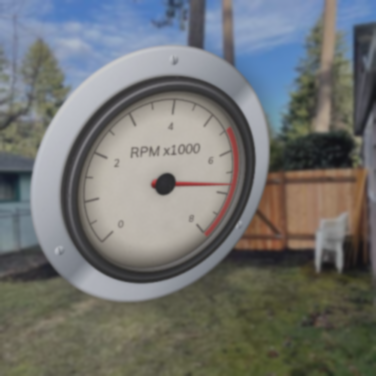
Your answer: **6750** rpm
